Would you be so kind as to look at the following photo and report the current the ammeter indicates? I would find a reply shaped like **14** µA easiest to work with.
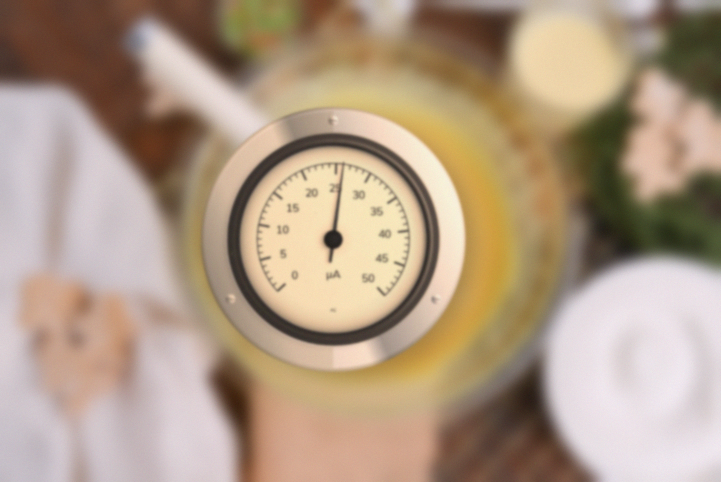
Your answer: **26** µA
